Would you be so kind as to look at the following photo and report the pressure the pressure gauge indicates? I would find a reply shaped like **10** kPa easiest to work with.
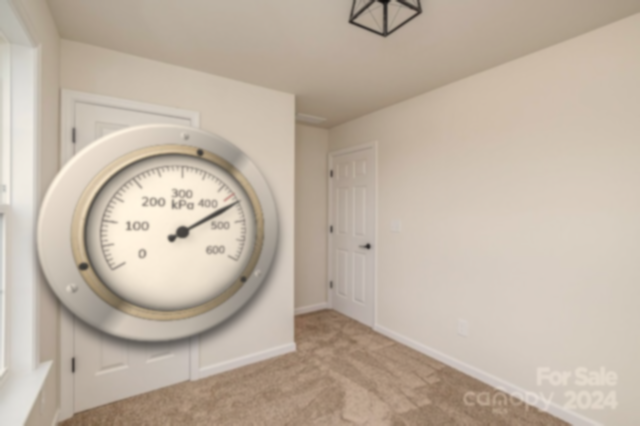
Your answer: **450** kPa
